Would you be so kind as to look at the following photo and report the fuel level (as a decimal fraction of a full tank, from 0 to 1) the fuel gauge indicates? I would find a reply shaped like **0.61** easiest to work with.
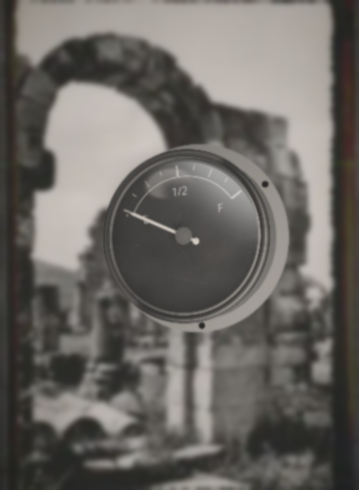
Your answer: **0**
